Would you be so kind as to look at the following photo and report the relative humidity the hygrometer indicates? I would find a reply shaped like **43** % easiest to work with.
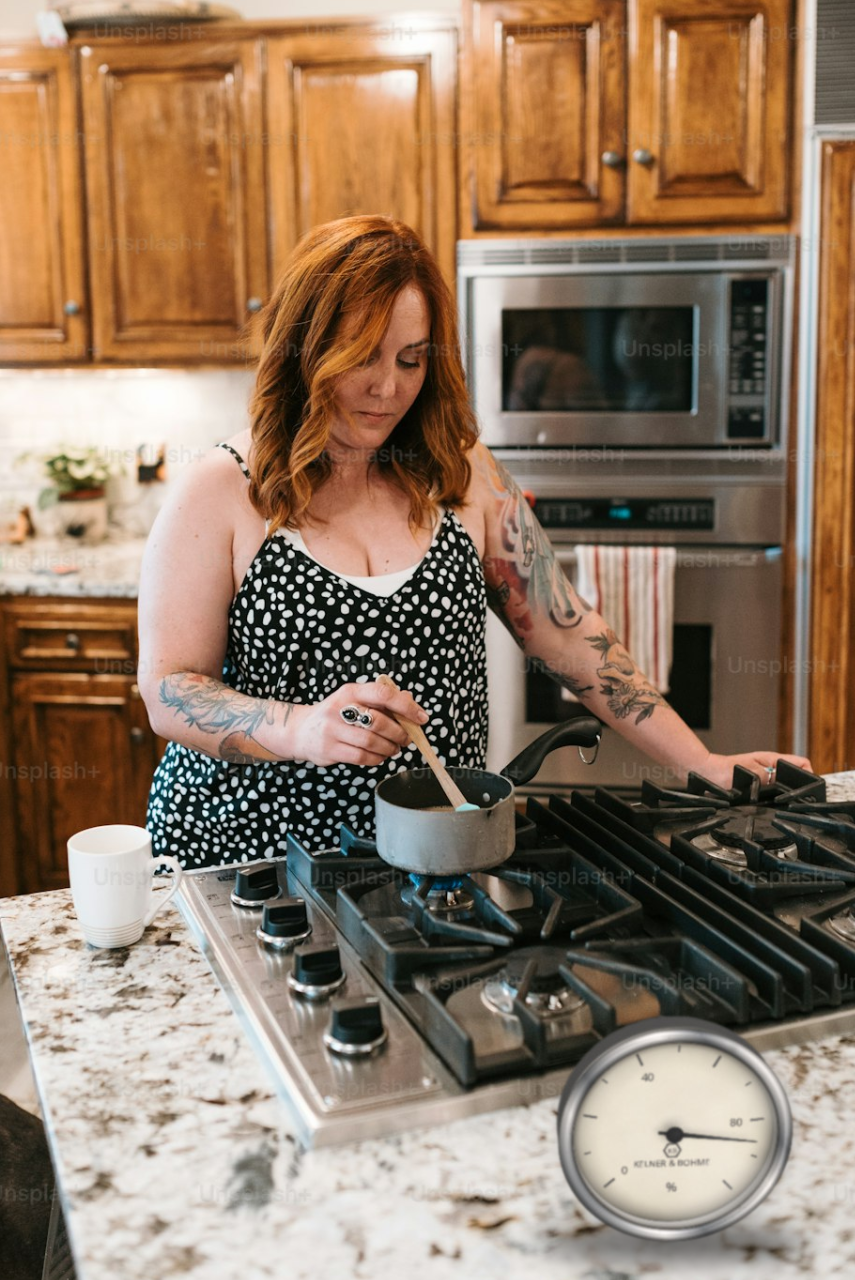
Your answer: **85** %
